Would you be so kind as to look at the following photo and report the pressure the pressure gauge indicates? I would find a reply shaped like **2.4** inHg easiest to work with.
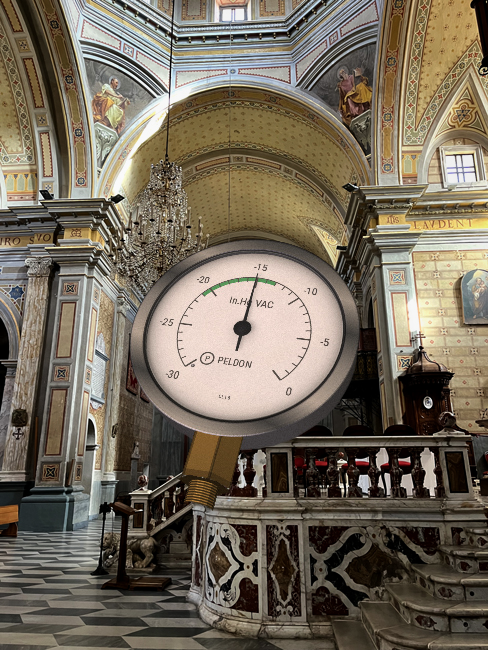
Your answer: **-15** inHg
